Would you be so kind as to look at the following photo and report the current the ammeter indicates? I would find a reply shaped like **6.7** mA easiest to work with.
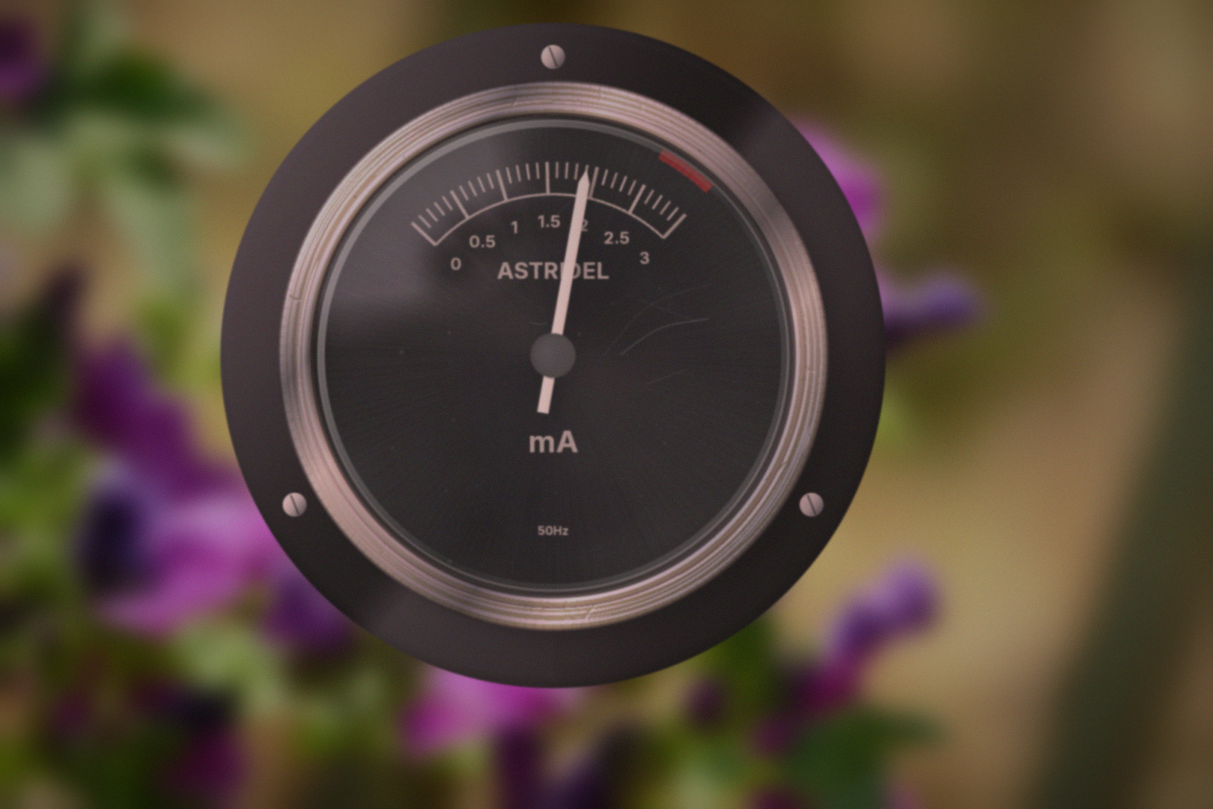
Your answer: **1.9** mA
